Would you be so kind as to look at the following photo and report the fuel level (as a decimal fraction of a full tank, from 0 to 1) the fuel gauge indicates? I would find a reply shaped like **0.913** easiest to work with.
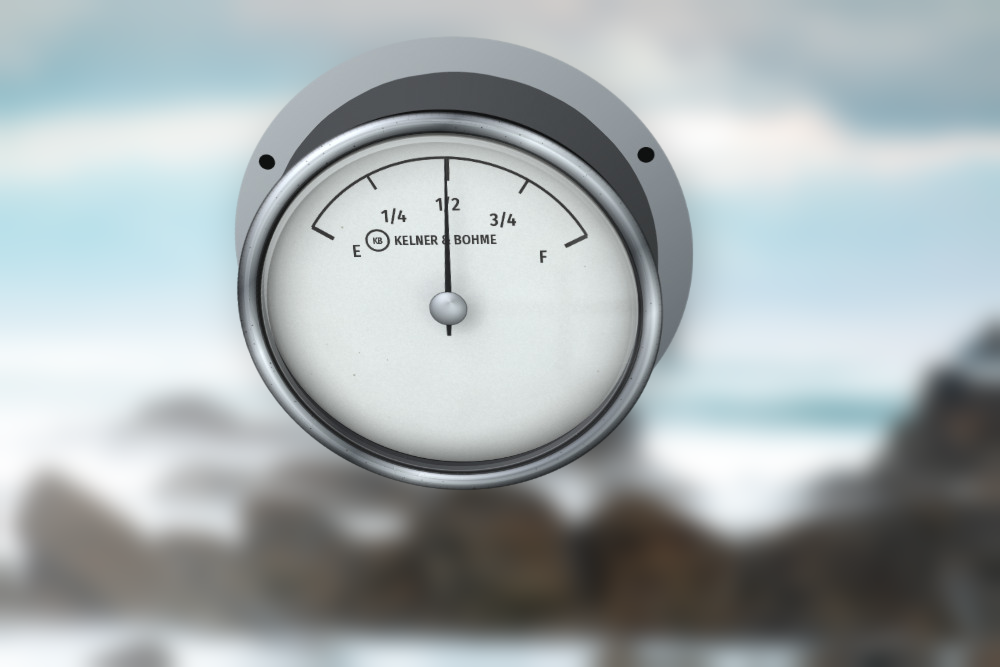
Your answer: **0.5**
